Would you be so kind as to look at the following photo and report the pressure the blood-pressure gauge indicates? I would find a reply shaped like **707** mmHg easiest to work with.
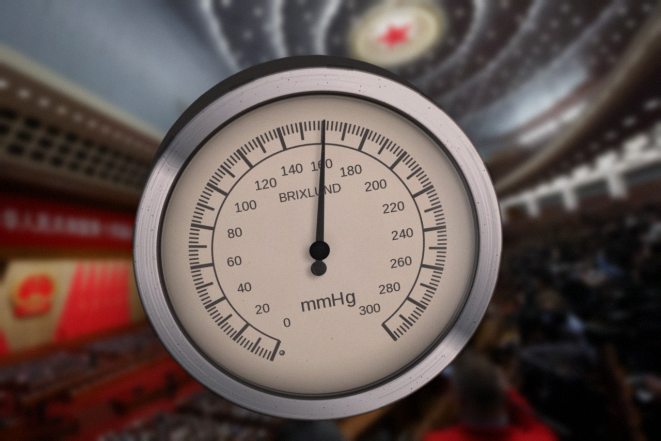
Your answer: **160** mmHg
